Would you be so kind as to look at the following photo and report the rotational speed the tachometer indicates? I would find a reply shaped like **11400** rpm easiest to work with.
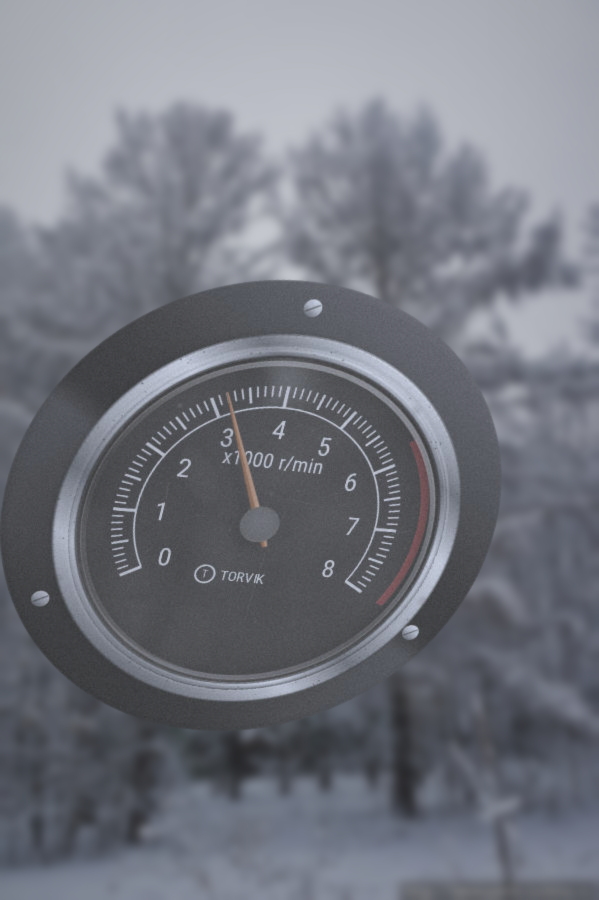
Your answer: **3200** rpm
